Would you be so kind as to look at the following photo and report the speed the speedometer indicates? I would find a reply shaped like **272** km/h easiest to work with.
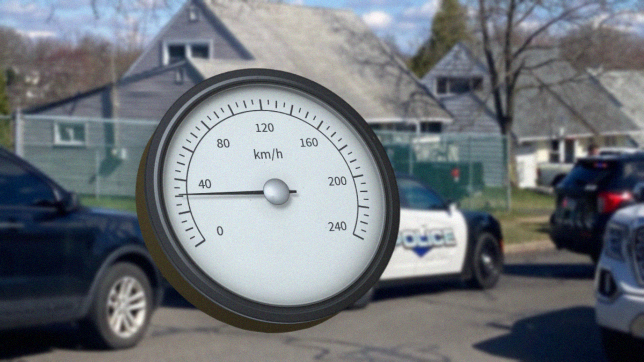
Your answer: **30** km/h
